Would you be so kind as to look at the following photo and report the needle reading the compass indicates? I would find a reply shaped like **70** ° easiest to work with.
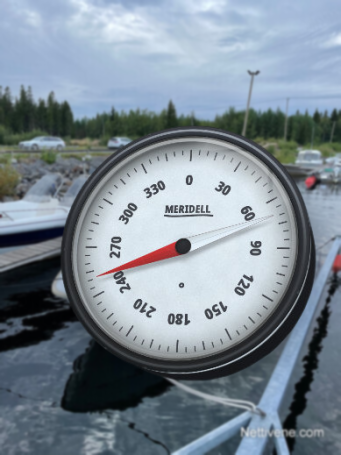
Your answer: **250** °
